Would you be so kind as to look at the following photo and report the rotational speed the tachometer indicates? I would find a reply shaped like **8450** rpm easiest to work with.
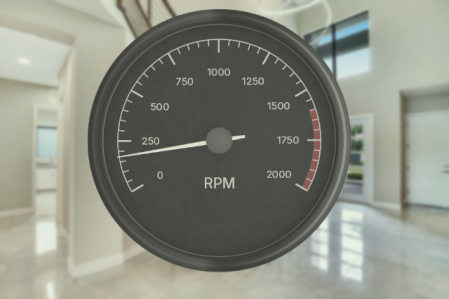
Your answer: **175** rpm
